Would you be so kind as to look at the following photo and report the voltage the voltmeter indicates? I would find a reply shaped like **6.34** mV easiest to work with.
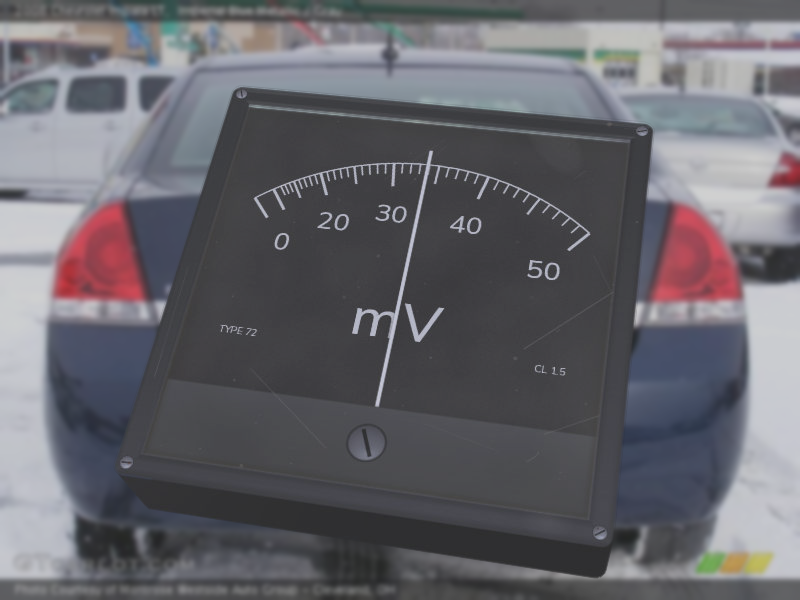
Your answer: **34** mV
